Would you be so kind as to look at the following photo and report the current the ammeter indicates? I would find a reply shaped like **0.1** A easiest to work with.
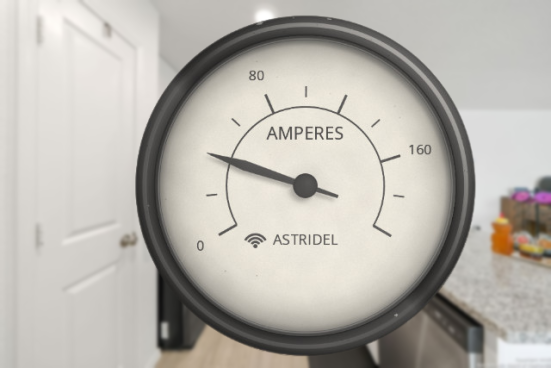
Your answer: **40** A
